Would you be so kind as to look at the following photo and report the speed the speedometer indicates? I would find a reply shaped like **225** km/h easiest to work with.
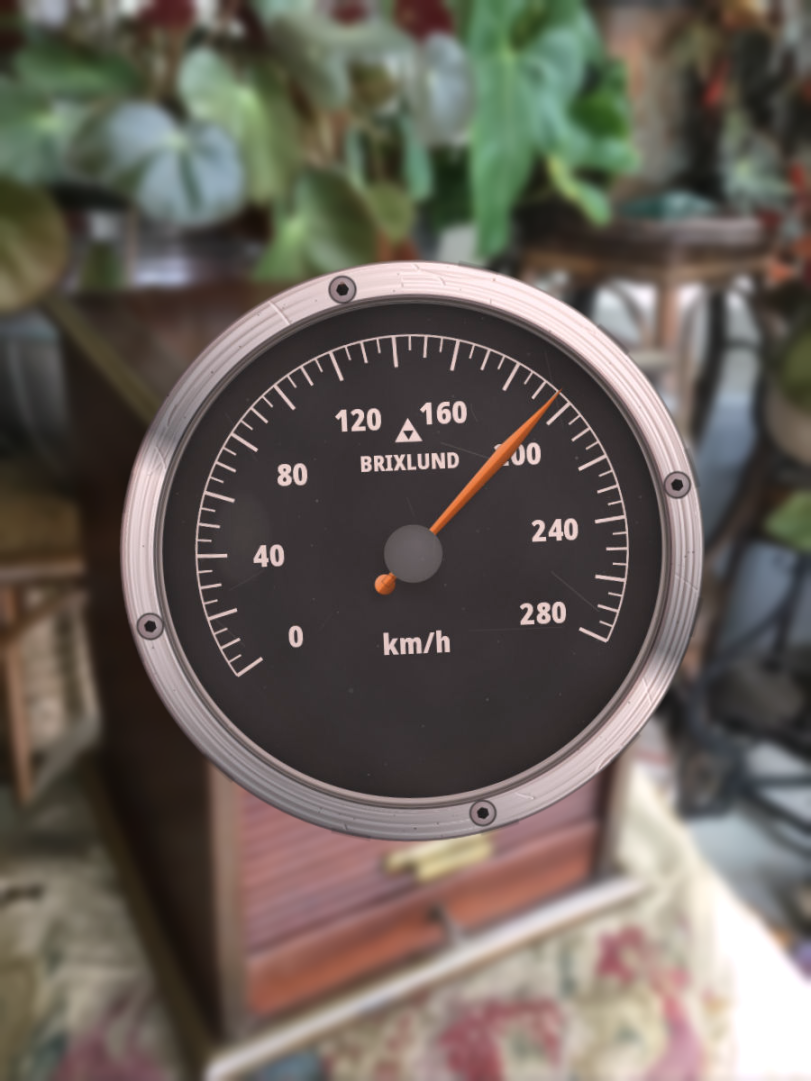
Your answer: **195** km/h
